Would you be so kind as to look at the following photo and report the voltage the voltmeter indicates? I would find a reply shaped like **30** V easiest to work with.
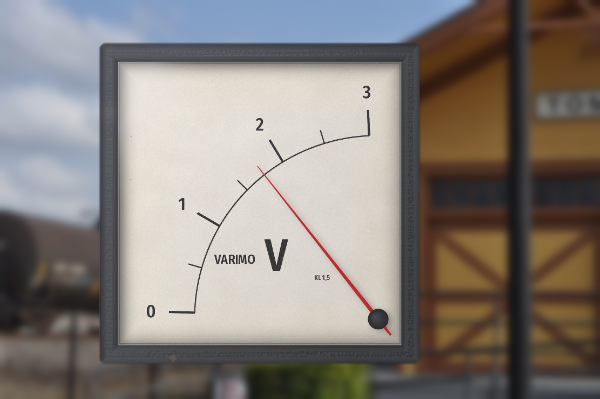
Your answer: **1.75** V
